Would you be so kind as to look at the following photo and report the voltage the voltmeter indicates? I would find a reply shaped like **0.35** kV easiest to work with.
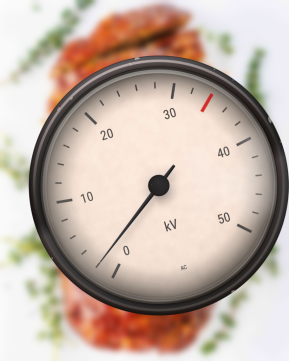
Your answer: **2** kV
